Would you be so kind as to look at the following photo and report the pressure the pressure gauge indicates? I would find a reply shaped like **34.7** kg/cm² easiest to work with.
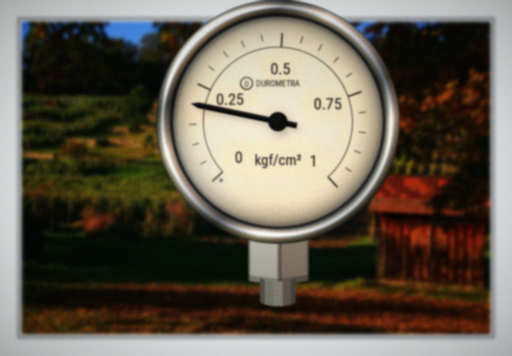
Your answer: **0.2** kg/cm²
